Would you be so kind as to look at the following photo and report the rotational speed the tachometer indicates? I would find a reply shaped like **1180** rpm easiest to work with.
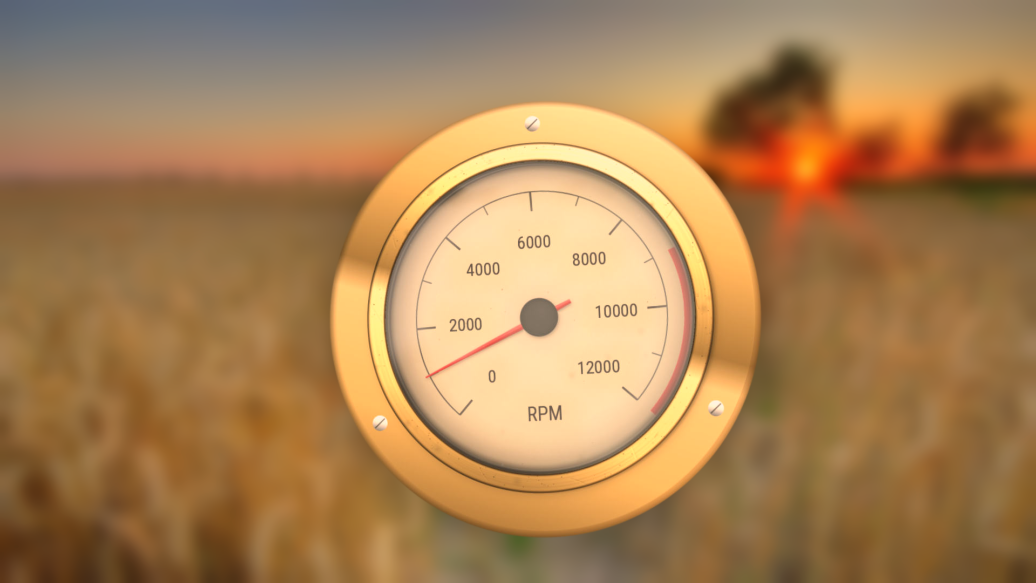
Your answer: **1000** rpm
